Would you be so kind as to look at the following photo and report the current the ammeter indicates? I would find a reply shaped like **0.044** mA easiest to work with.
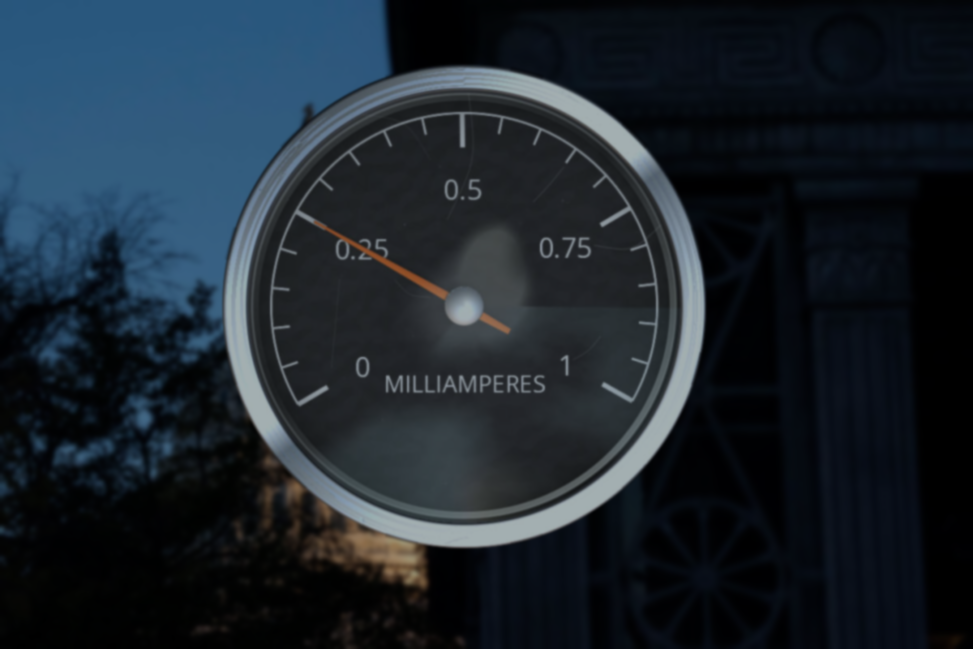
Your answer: **0.25** mA
